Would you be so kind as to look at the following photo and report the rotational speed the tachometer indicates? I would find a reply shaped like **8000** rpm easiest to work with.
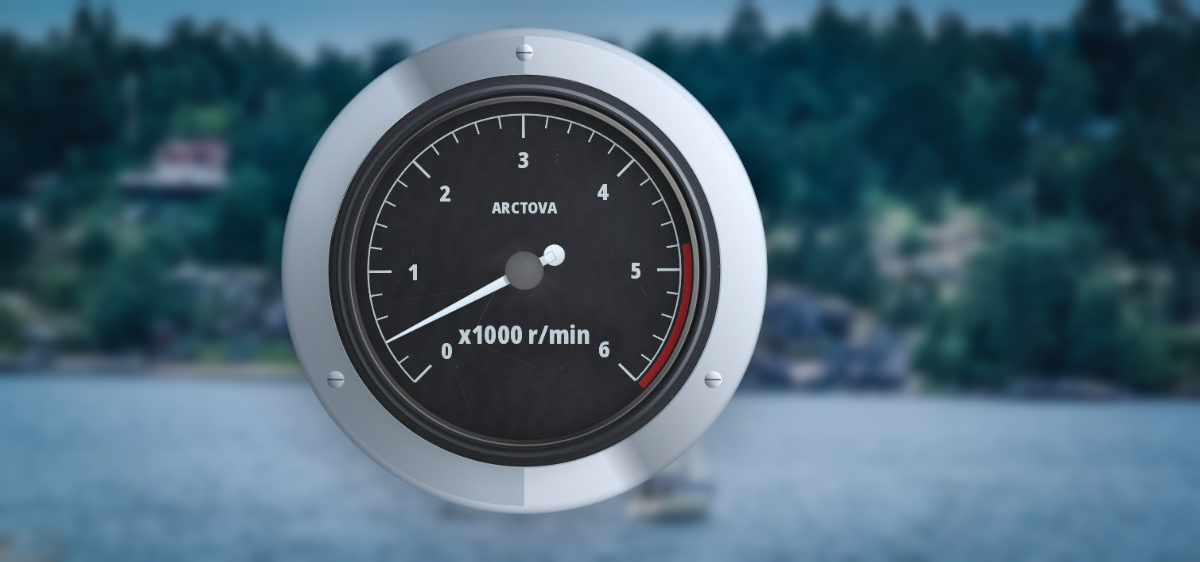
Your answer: **400** rpm
